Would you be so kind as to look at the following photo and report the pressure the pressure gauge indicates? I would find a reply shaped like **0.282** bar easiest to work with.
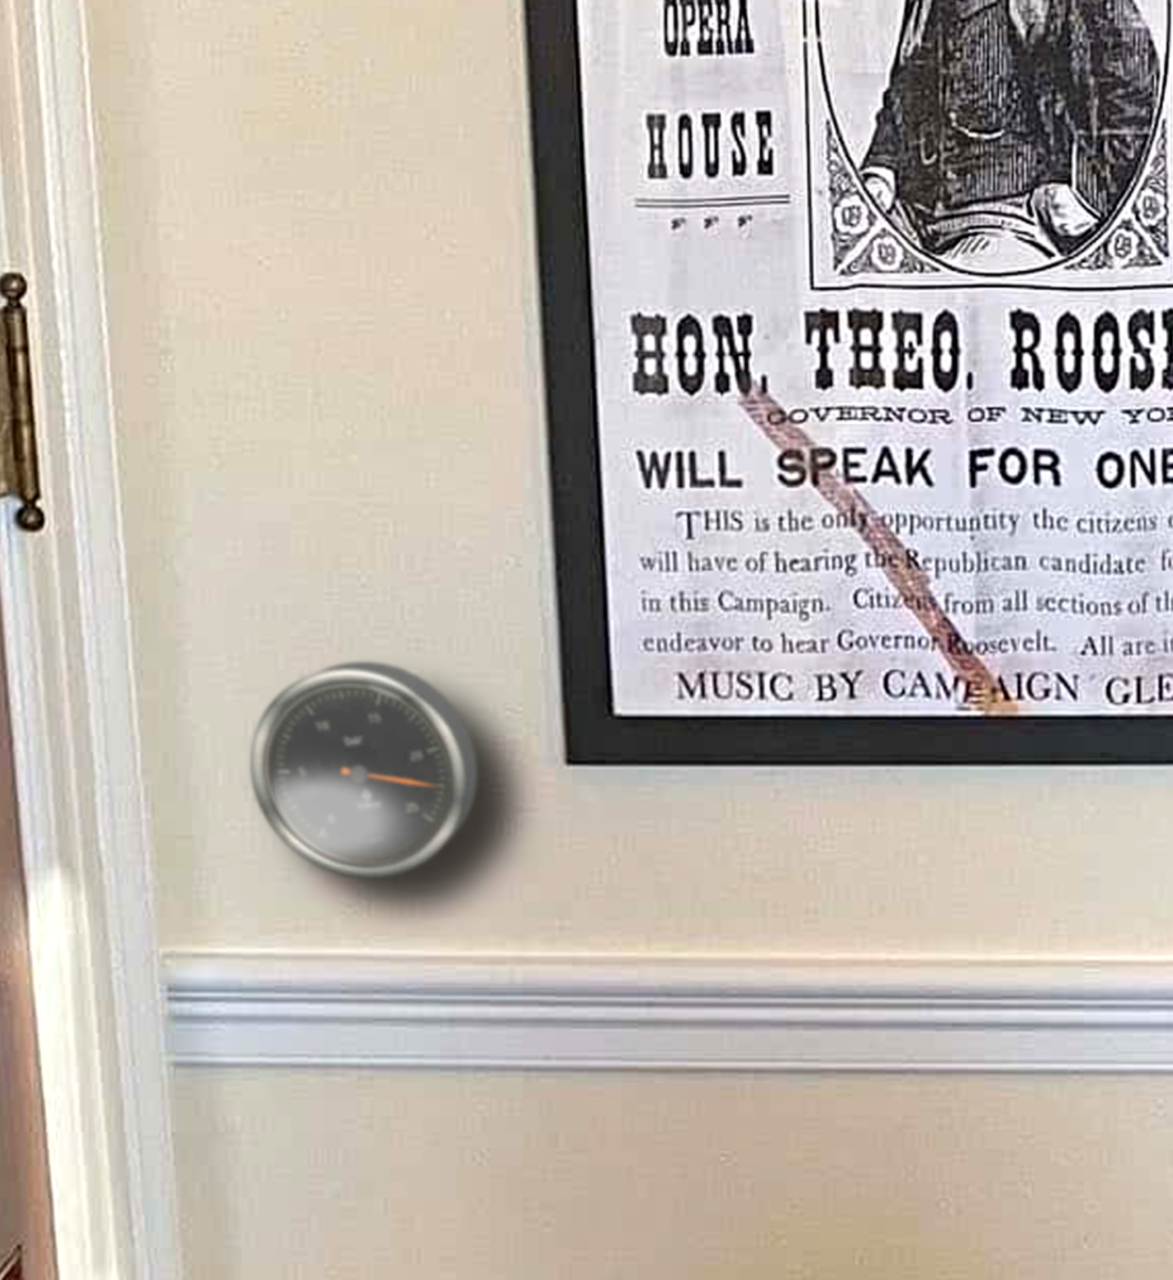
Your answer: **22.5** bar
